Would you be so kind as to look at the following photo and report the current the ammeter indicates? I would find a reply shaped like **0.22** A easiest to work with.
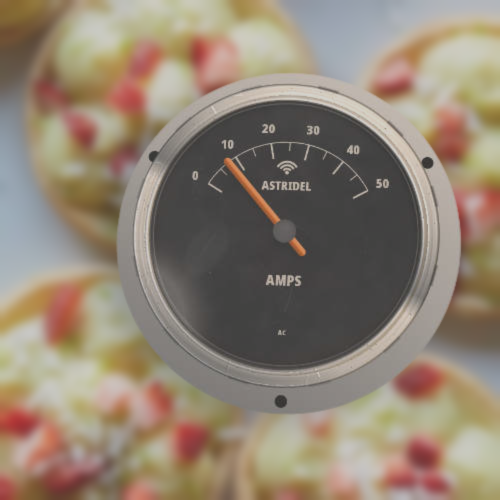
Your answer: **7.5** A
